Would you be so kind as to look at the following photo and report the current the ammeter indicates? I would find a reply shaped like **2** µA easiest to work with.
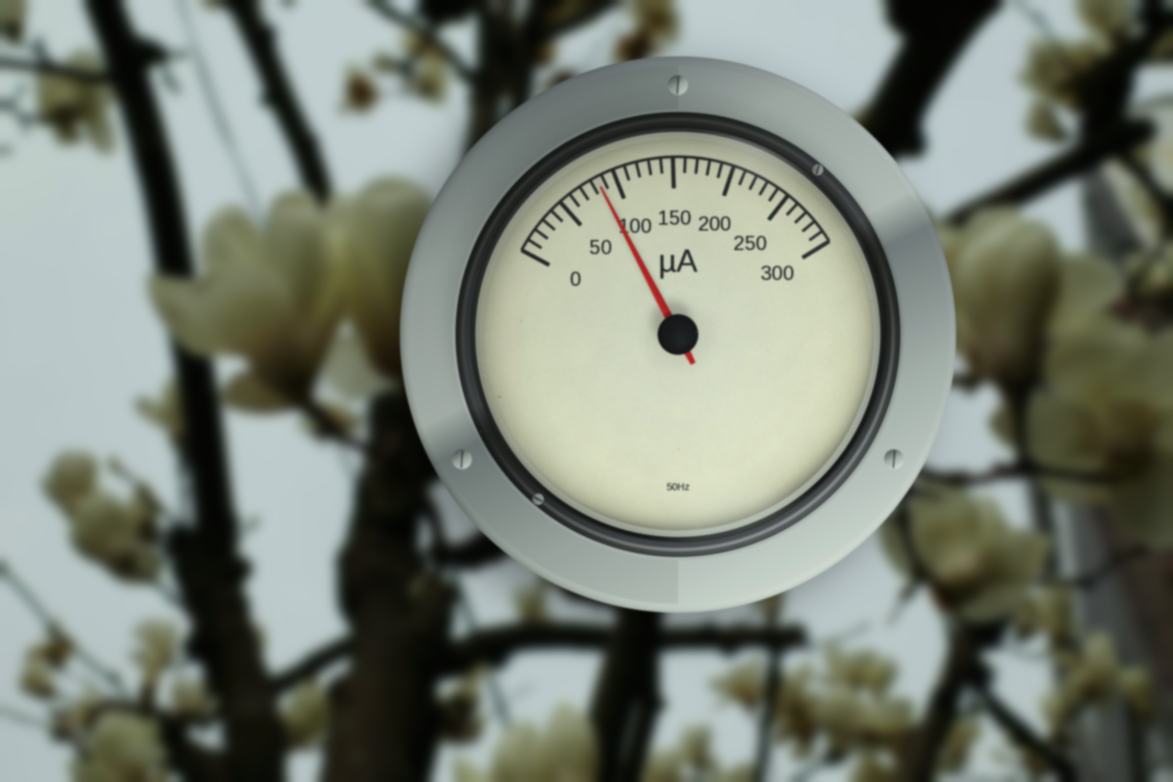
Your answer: **85** µA
